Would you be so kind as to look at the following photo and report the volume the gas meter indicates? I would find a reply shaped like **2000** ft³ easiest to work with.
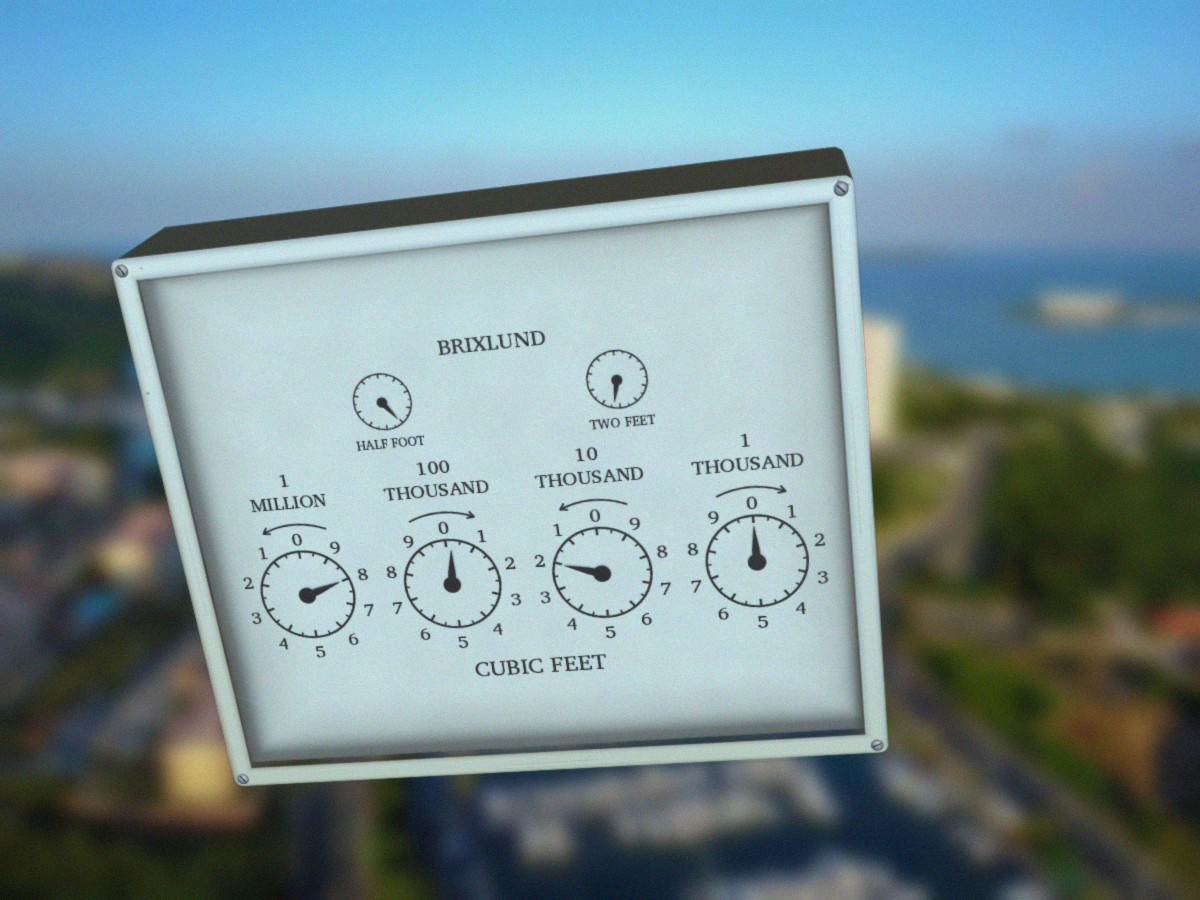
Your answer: **802000** ft³
